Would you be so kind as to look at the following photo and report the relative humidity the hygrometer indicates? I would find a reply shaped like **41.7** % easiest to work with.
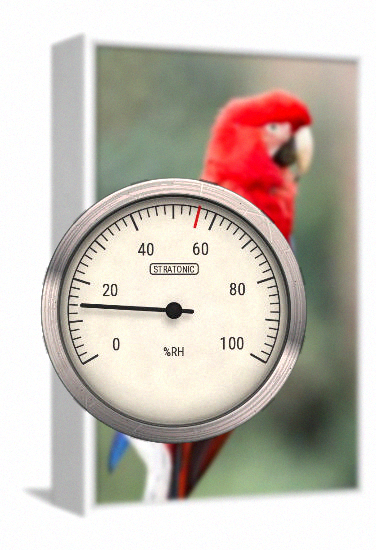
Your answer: **14** %
